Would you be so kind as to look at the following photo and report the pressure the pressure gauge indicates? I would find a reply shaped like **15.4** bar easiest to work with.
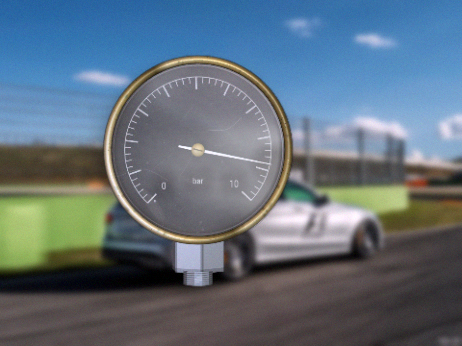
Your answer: **8.8** bar
